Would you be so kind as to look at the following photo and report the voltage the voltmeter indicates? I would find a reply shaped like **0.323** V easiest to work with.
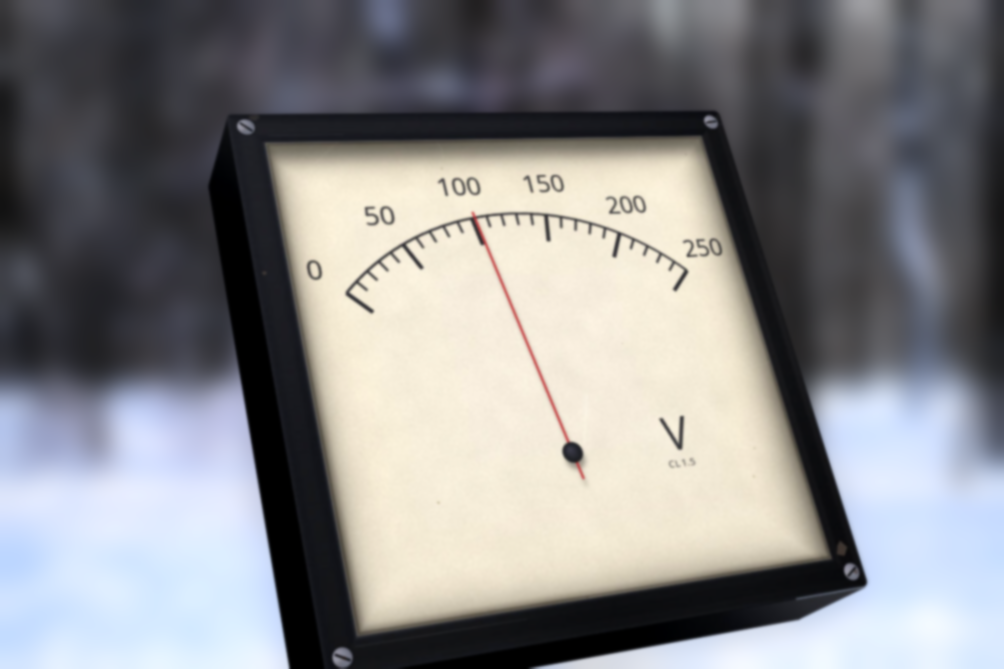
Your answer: **100** V
